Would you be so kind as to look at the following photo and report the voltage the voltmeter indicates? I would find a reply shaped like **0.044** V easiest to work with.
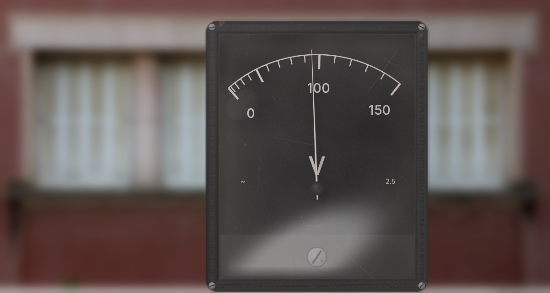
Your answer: **95** V
